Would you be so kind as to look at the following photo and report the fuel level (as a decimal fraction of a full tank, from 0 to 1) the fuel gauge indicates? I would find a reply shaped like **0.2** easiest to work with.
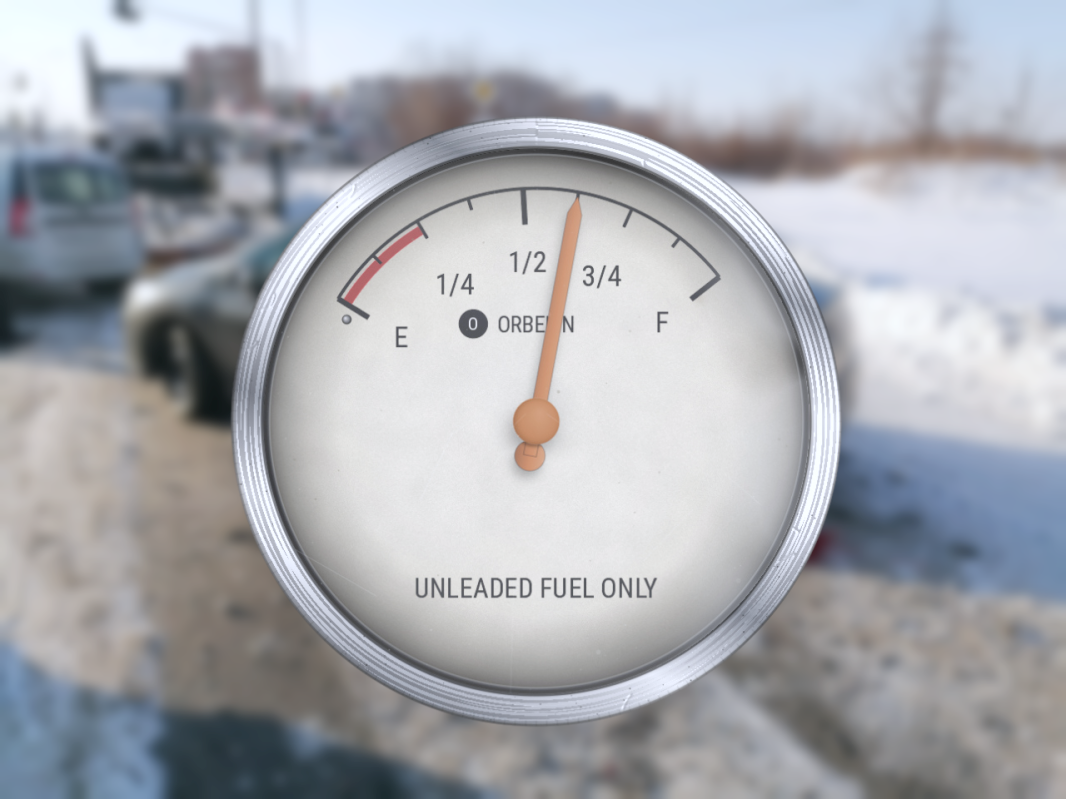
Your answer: **0.625**
